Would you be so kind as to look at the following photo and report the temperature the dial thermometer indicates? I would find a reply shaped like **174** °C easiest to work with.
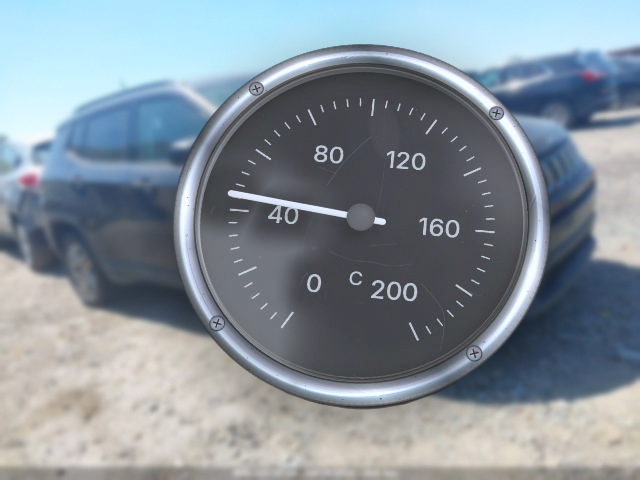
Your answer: **44** °C
